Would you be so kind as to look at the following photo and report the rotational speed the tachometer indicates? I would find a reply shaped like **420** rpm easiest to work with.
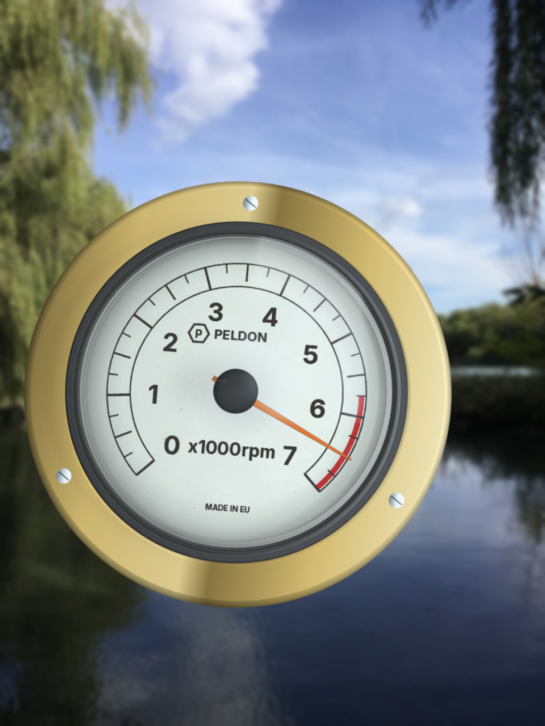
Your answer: **6500** rpm
